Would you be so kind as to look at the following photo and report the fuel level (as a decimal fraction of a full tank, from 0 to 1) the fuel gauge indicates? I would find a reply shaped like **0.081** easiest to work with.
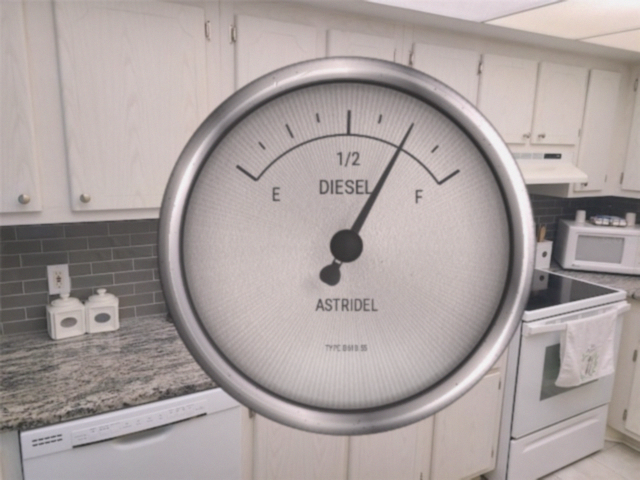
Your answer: **0.75**
